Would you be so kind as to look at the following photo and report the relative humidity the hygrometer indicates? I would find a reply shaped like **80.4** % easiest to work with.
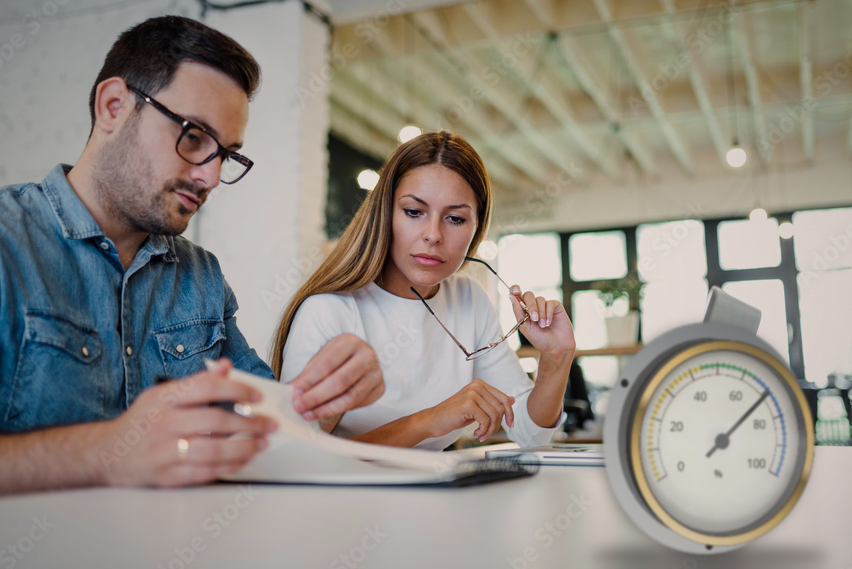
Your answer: **70** %
